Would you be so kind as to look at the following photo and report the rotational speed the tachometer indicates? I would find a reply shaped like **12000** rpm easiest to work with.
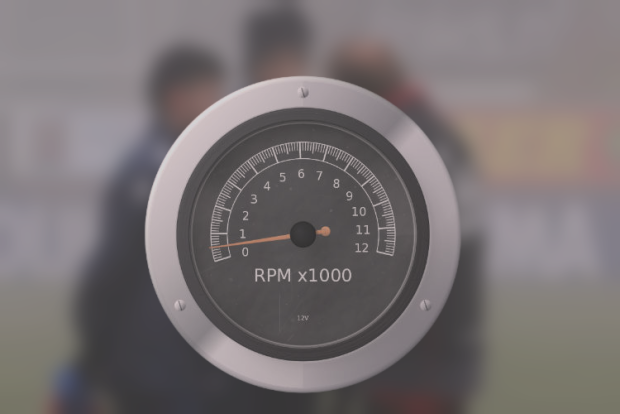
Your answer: **500** rpm
